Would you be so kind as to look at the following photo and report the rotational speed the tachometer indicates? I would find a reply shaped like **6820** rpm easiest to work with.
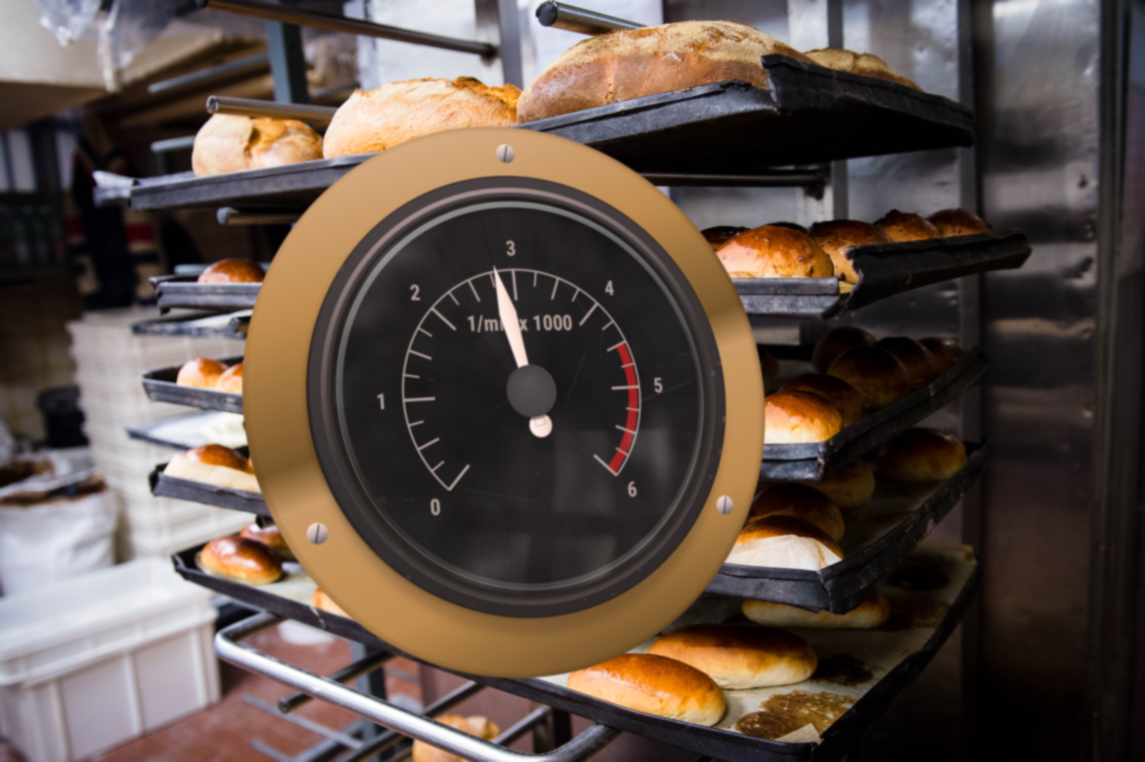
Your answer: **2750** rpm
